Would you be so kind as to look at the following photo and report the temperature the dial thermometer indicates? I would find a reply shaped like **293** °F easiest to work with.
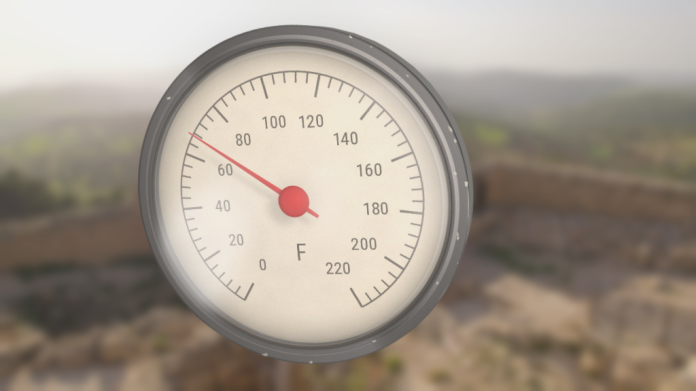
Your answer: **68** °F
